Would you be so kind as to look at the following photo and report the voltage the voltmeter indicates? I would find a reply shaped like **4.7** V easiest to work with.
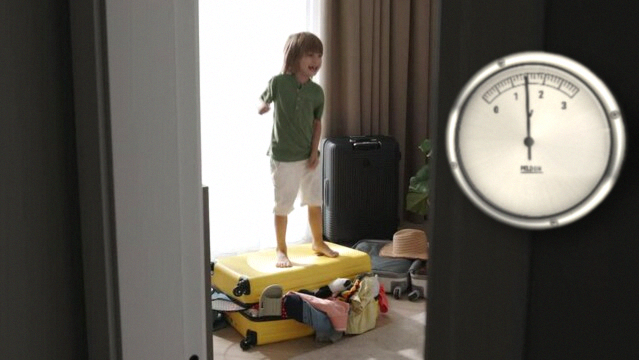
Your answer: **1.5** V
